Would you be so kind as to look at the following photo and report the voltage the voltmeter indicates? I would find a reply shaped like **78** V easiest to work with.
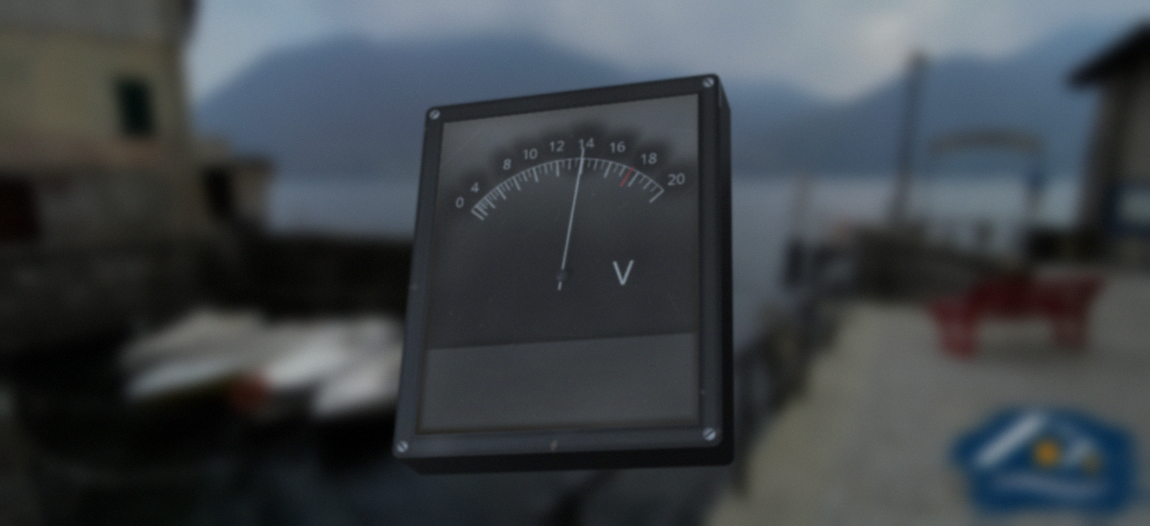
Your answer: **14** V
